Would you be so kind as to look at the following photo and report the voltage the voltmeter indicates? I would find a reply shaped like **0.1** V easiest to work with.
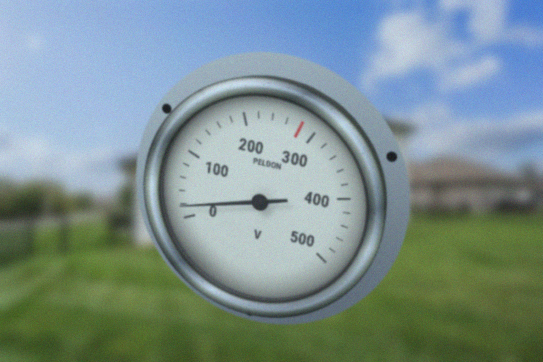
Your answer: **20** V
